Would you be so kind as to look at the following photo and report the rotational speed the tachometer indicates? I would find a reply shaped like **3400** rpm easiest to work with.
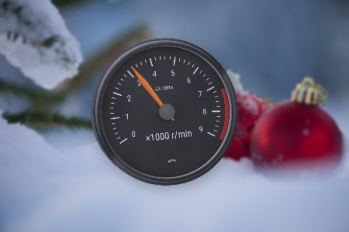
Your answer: **3200** rpm
